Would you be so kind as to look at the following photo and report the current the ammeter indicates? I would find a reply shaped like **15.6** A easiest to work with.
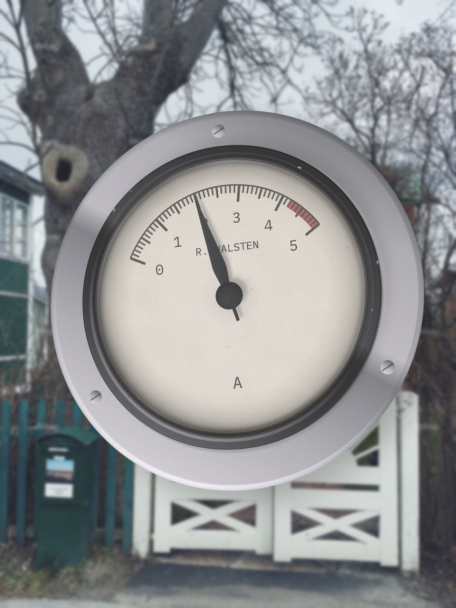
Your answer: **2** A
